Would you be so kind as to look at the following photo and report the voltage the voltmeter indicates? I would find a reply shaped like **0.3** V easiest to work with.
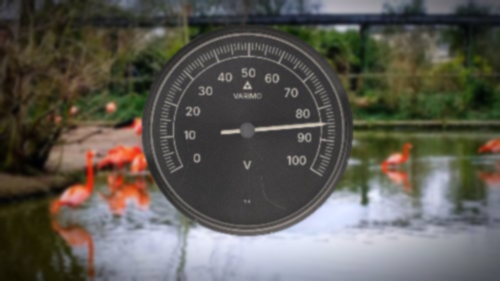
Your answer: **85** V
